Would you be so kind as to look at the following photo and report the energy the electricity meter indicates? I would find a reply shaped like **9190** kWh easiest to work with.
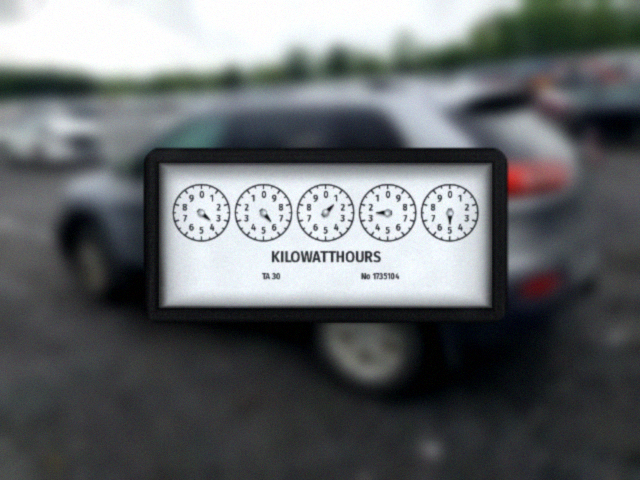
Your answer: **36125** kWh
